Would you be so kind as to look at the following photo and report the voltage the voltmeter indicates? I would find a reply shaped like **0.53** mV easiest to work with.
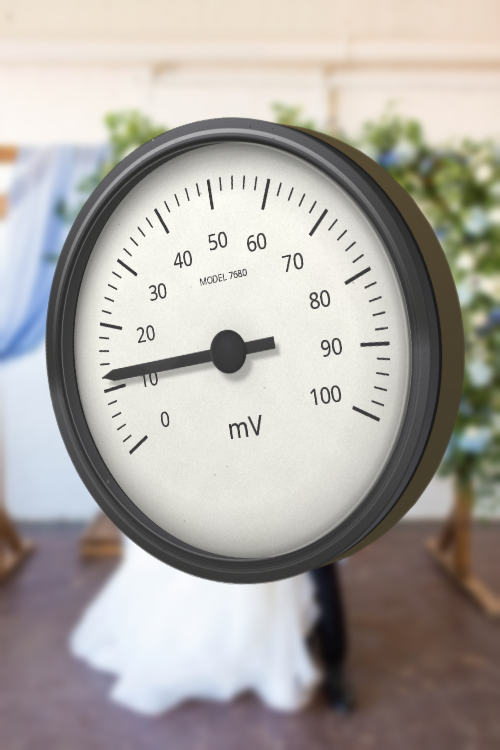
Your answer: **12** mV
